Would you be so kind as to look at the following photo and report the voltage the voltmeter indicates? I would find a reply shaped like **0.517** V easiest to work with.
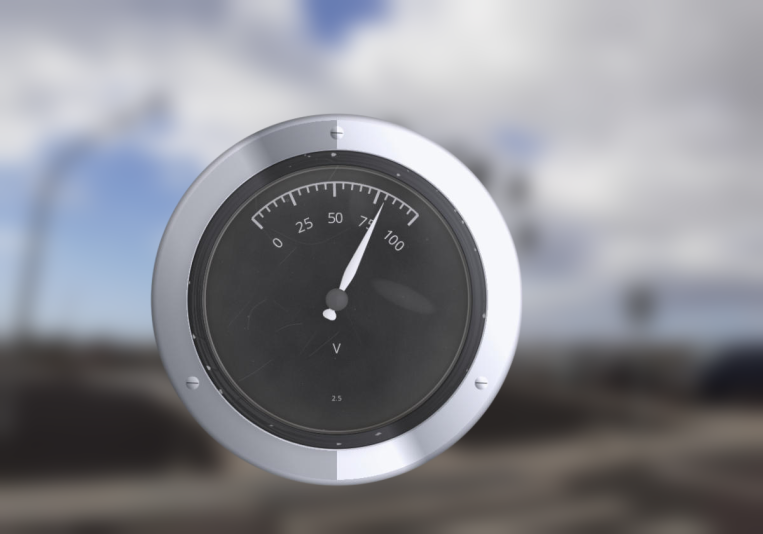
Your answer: **80** V
